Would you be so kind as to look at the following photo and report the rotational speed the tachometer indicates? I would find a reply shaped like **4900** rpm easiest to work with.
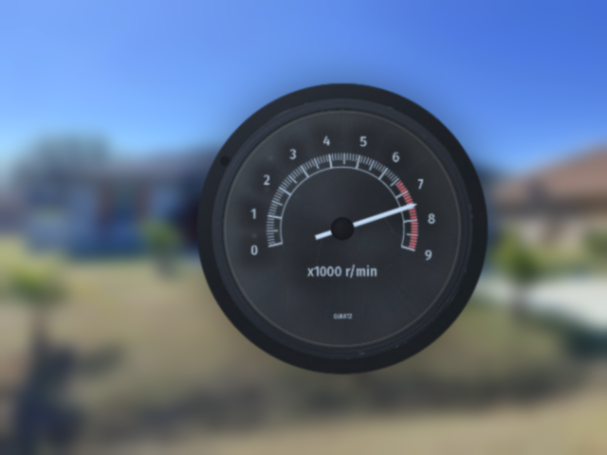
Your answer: **7500** rpm
